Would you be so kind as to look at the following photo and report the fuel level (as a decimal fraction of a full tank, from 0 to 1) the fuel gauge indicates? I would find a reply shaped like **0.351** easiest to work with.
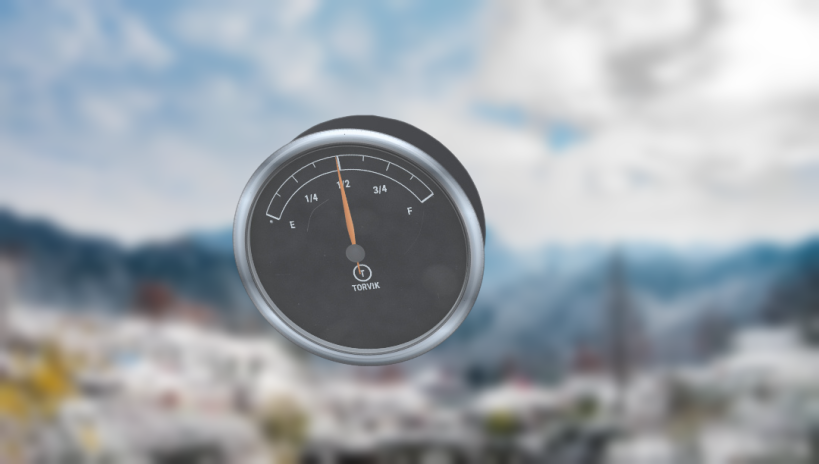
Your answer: **0.5**
